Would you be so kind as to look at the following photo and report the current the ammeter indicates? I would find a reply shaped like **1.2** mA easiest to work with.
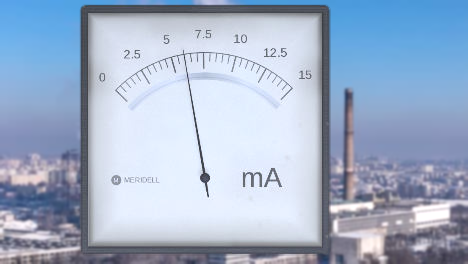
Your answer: **6** mA
